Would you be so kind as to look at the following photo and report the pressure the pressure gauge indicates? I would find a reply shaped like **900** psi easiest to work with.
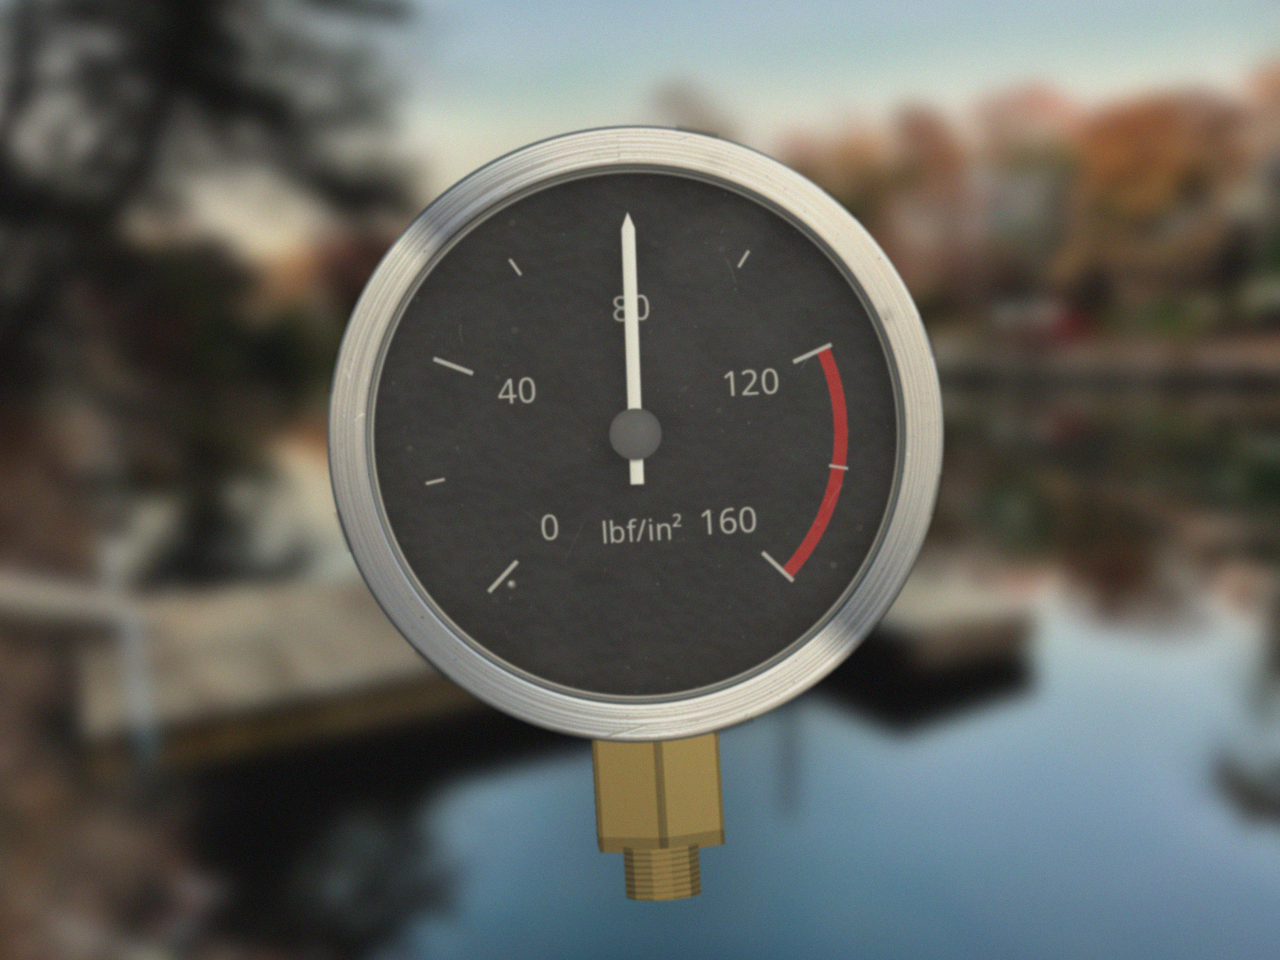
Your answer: **80** psi
